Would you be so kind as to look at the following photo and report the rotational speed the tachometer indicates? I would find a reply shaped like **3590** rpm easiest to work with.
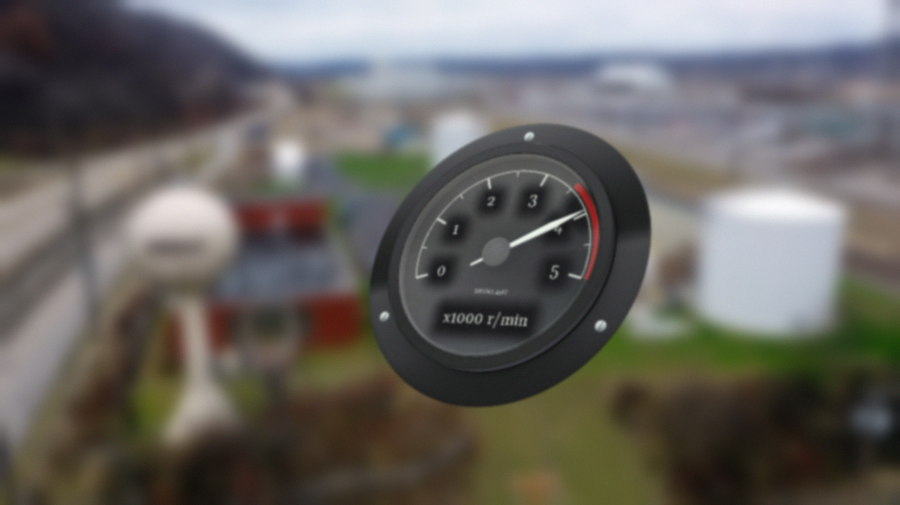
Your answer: **4000** rpm
